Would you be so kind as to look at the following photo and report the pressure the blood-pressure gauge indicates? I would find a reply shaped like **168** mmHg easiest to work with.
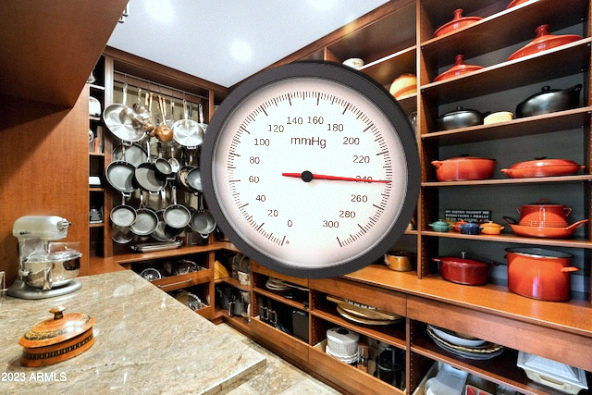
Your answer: **240** mmHg
